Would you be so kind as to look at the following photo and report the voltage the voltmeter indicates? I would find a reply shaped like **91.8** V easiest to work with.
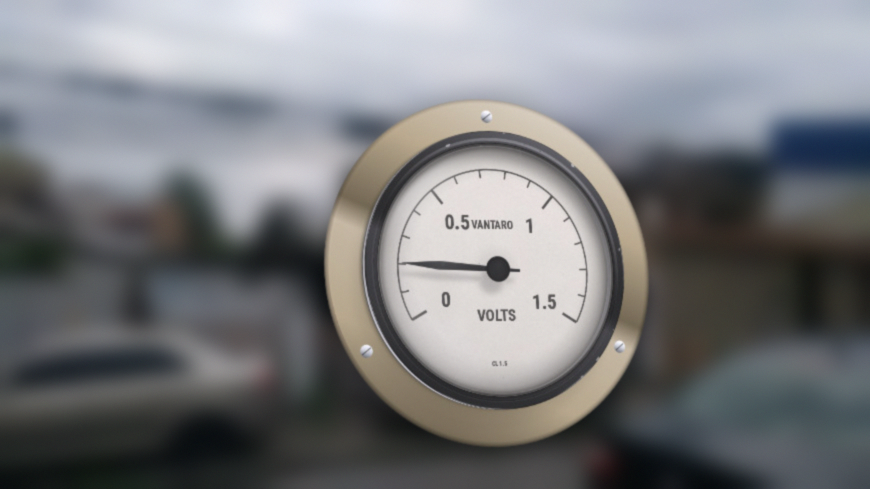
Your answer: **0.2** V
